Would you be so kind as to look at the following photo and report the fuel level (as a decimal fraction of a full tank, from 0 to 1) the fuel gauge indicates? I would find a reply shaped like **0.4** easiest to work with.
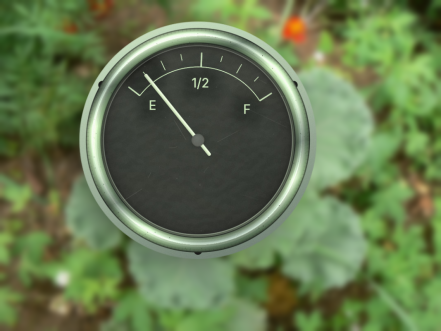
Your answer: **0.125**
